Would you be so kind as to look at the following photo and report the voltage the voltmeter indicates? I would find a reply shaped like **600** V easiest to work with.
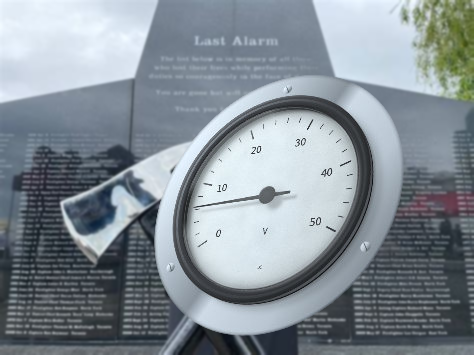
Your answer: **6** V
